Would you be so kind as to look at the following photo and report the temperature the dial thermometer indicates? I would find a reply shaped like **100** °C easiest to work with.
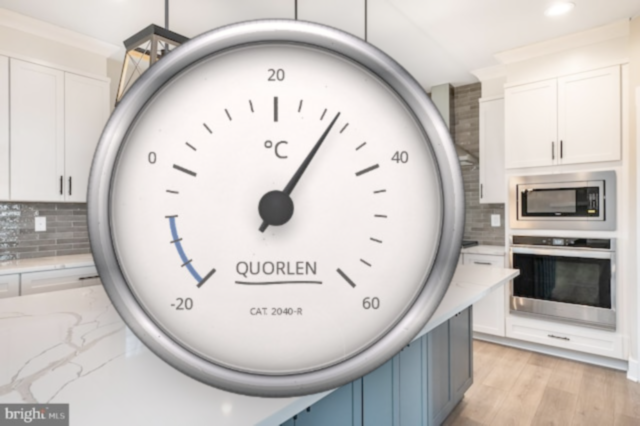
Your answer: **30** °C
